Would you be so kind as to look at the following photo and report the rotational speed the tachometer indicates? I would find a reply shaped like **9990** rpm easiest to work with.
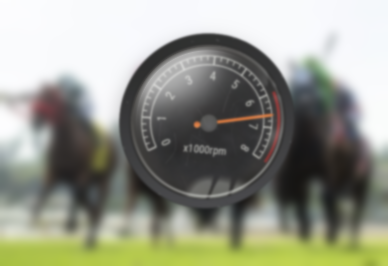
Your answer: **6600** rpm
